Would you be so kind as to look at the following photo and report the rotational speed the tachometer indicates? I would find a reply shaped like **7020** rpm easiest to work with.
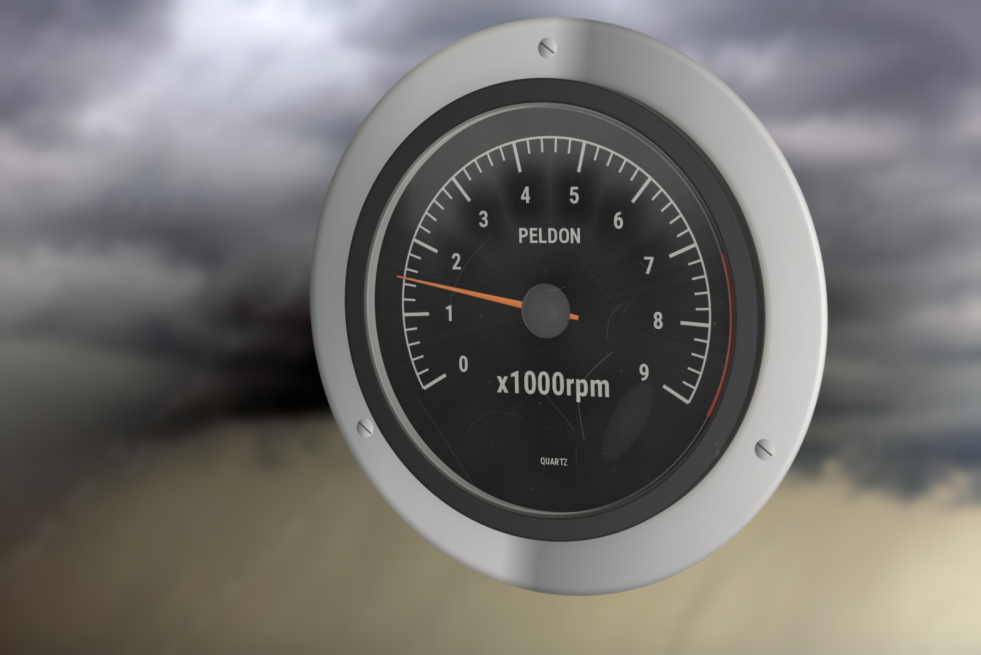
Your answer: **1500** rpm
